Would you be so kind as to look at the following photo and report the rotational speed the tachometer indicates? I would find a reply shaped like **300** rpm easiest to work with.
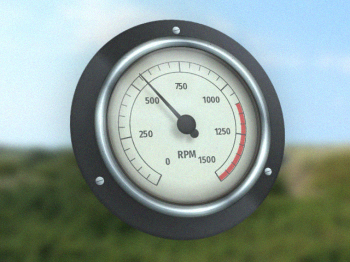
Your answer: **550** rpm
